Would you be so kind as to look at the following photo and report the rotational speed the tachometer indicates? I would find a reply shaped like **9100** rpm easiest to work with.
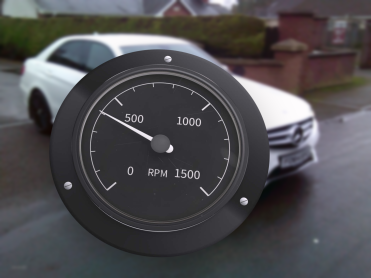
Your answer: **400** rpm
